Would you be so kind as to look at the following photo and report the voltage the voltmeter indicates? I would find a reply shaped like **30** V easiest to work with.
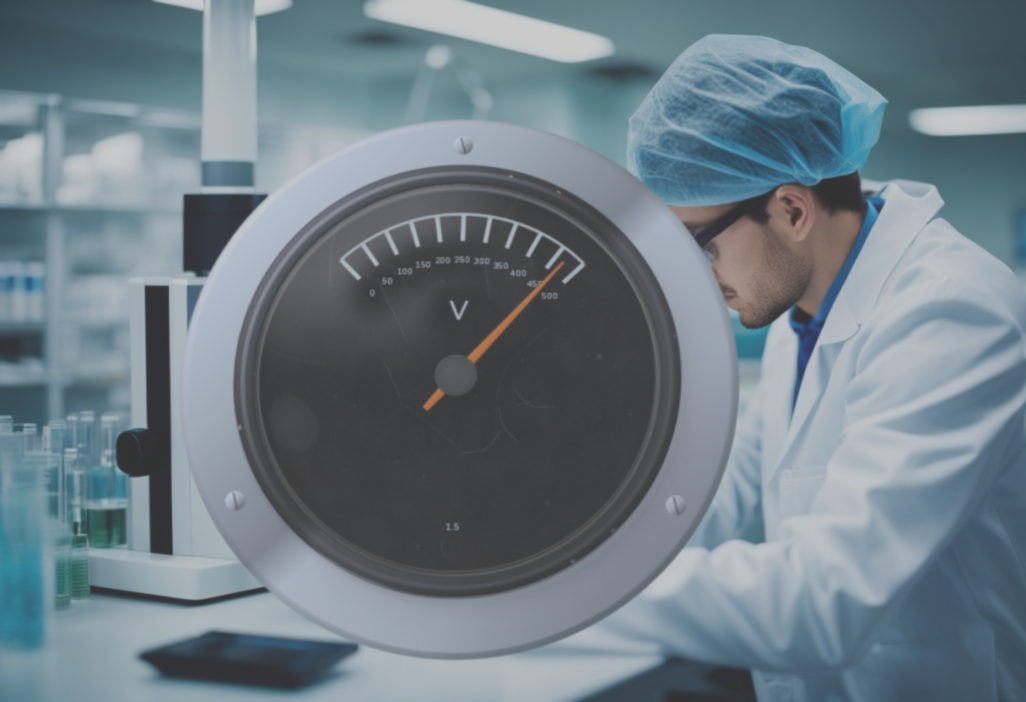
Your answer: **475** V
